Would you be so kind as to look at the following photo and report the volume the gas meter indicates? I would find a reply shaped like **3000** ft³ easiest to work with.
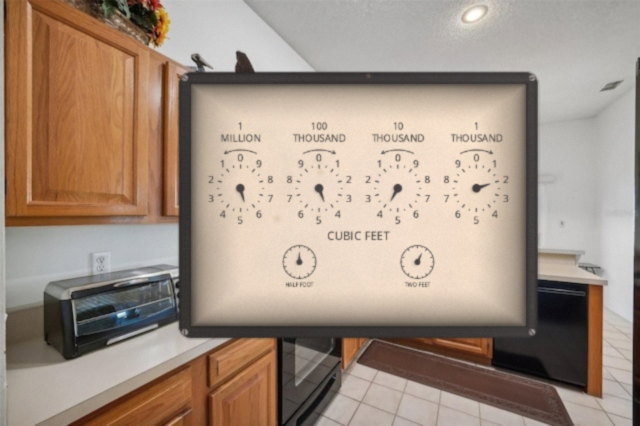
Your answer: **544200** ft³
